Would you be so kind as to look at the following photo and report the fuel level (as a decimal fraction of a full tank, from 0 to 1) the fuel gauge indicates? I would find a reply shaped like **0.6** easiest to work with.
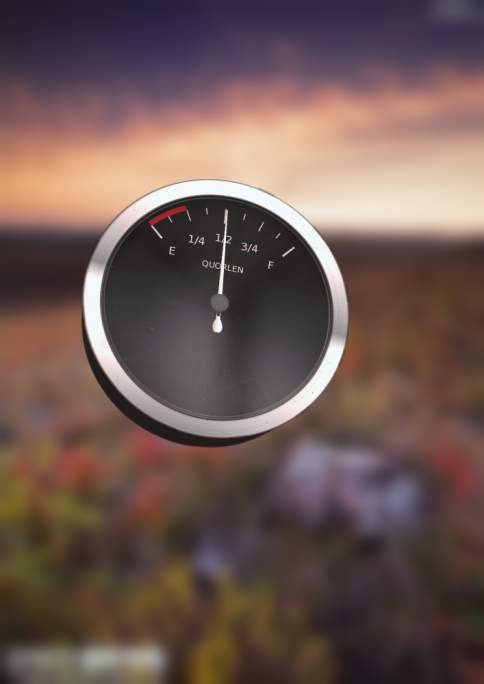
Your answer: **0.5**
